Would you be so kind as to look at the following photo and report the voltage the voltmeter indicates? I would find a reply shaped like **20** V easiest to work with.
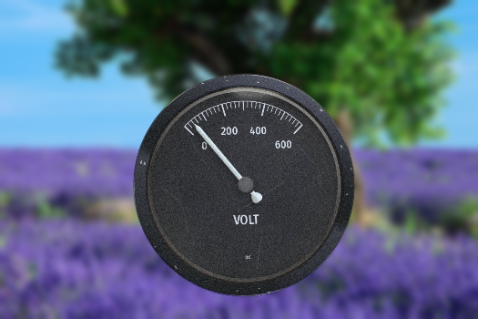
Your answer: **40** V
